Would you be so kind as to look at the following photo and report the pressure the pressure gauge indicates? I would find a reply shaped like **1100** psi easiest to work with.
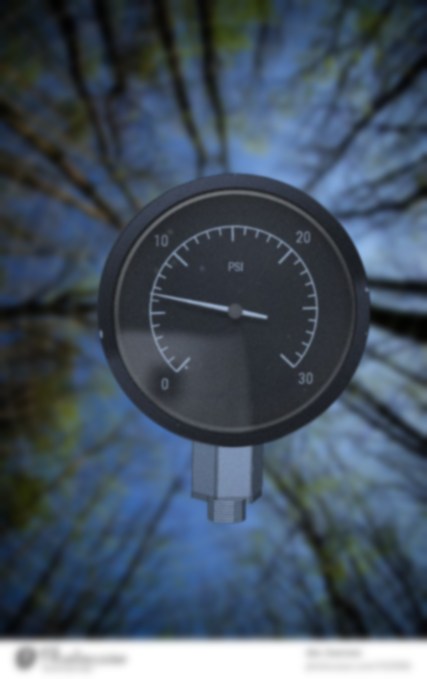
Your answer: **6.5** psi
